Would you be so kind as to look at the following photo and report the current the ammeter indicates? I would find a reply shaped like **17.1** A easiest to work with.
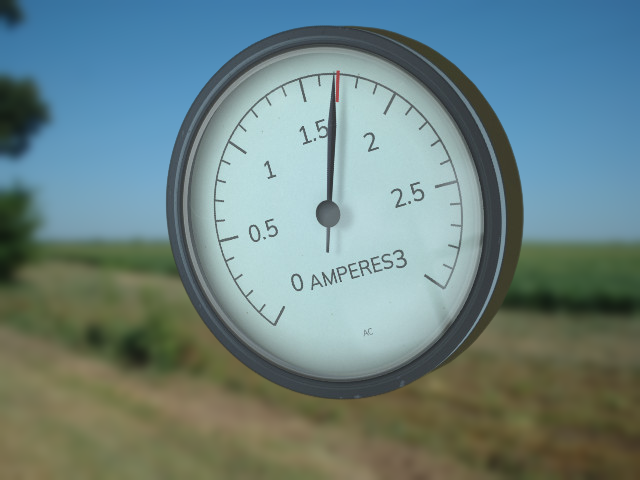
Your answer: **1.7** A
